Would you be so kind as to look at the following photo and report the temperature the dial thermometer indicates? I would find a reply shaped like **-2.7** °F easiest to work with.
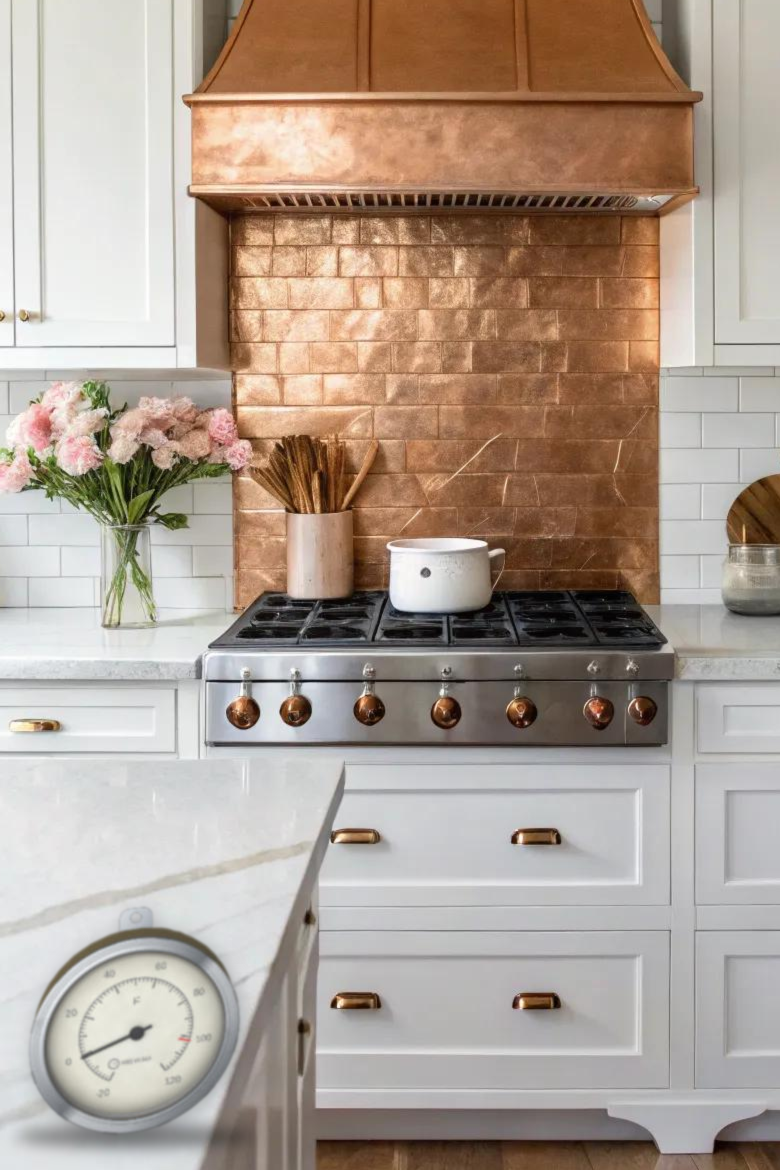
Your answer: **0** °F
